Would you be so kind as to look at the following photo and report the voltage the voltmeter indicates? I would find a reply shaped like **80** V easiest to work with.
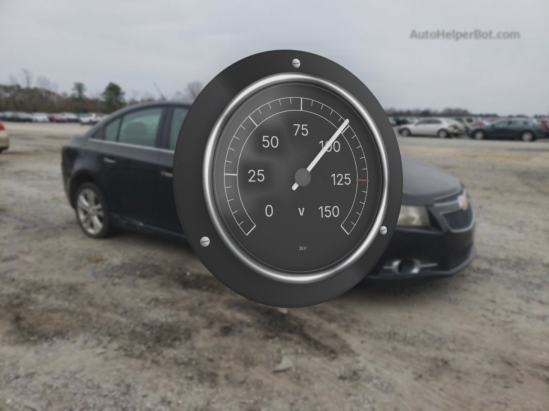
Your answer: **97.5** V
